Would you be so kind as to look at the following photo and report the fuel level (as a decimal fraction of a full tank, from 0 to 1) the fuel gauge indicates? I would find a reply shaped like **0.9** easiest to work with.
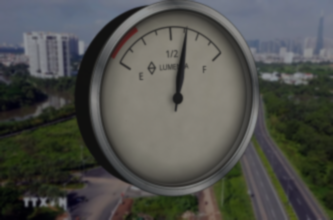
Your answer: **0.625**
